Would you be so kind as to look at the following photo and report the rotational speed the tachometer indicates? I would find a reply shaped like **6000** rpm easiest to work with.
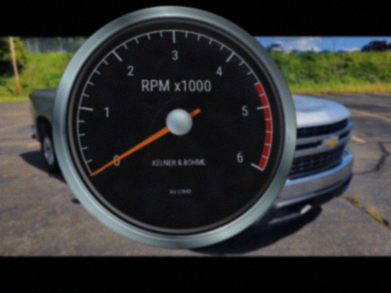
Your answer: **0** rpm
